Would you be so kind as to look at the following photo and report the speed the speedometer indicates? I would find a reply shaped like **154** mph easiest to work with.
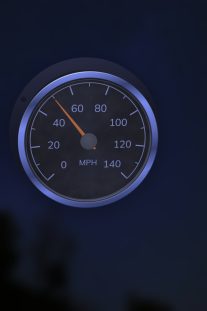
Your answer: **50** mph
